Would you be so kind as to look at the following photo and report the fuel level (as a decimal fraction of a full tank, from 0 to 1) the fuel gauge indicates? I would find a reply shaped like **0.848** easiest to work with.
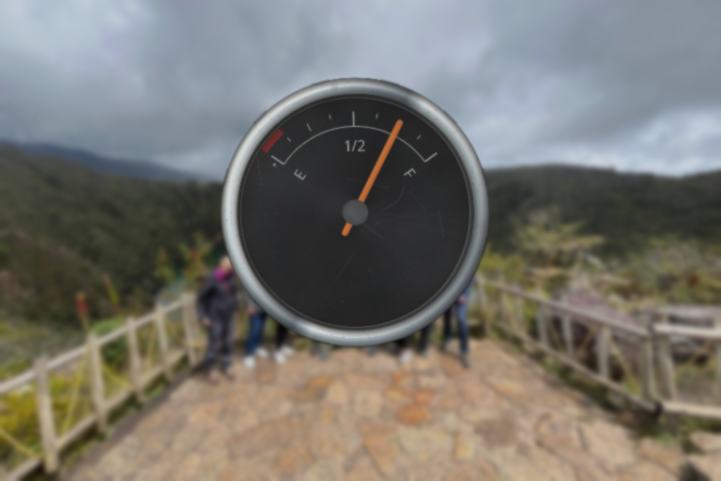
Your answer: **0.75**
